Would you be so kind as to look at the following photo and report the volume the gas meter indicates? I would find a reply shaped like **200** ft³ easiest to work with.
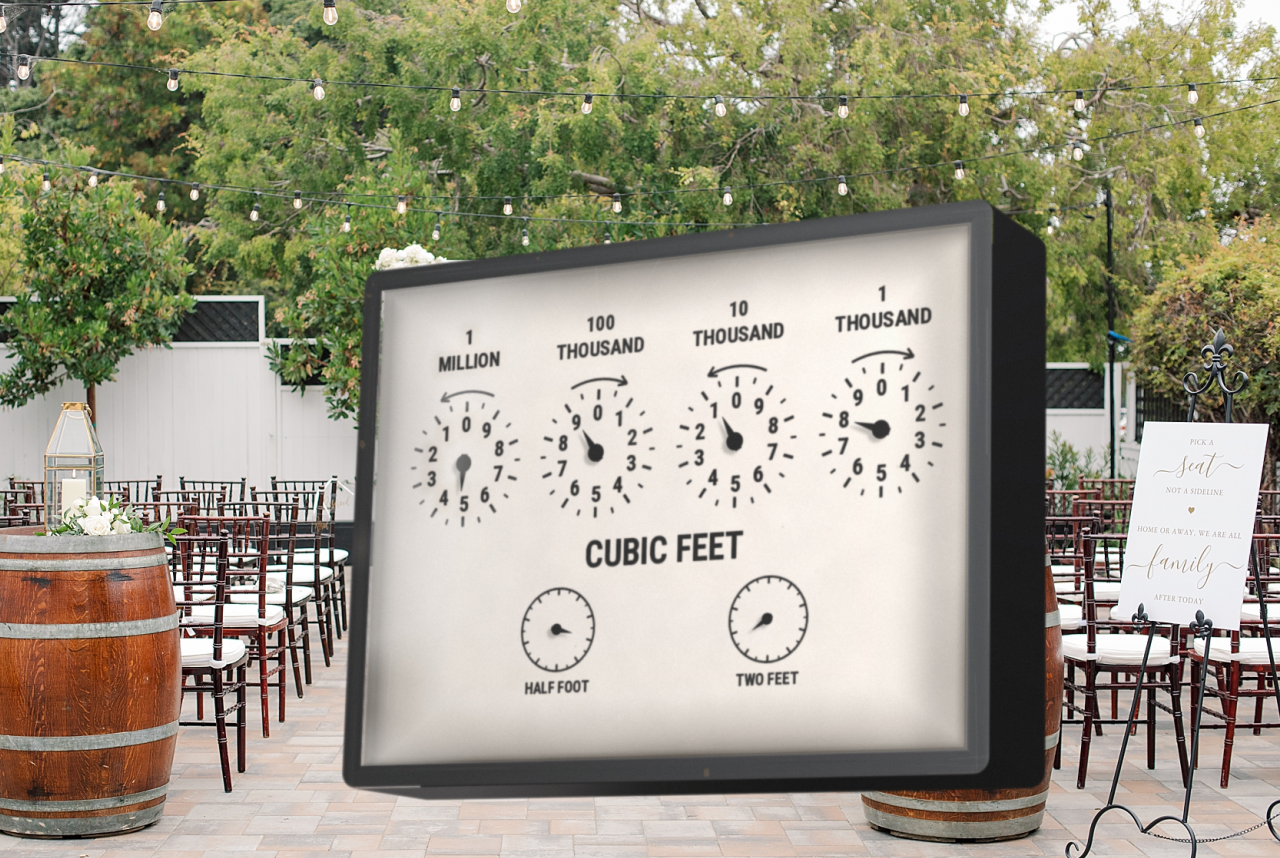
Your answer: **490800** ft³
